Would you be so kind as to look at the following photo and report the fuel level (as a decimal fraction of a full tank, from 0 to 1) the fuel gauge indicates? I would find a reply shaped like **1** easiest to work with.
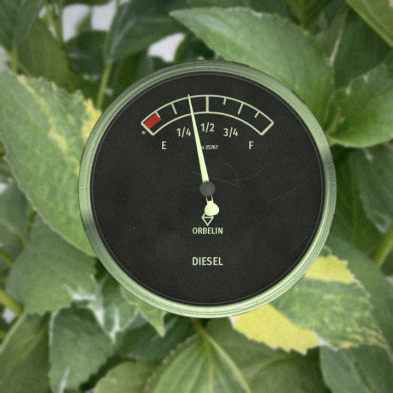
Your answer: **0.375**
